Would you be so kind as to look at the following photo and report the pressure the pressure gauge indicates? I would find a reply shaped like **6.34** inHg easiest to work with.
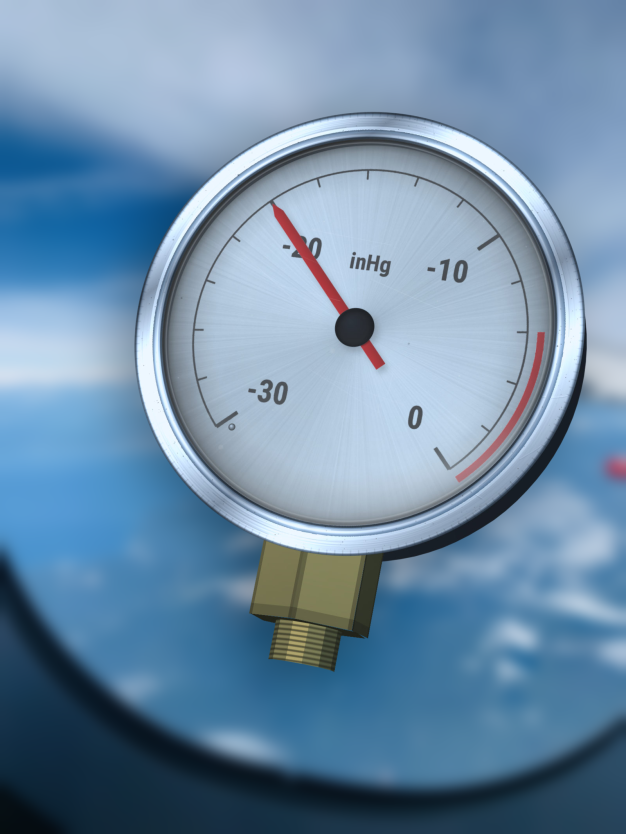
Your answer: **-20** inHg
